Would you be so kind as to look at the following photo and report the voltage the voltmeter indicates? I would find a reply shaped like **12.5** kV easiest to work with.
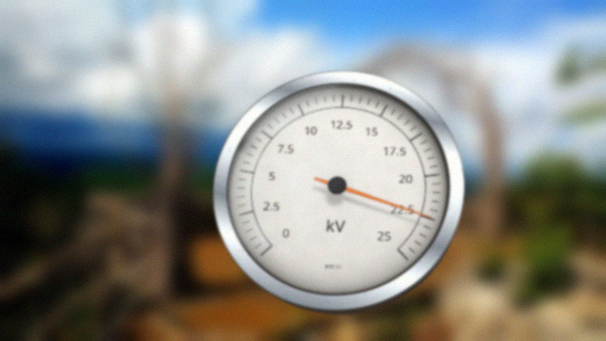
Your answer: **22.5** kV
